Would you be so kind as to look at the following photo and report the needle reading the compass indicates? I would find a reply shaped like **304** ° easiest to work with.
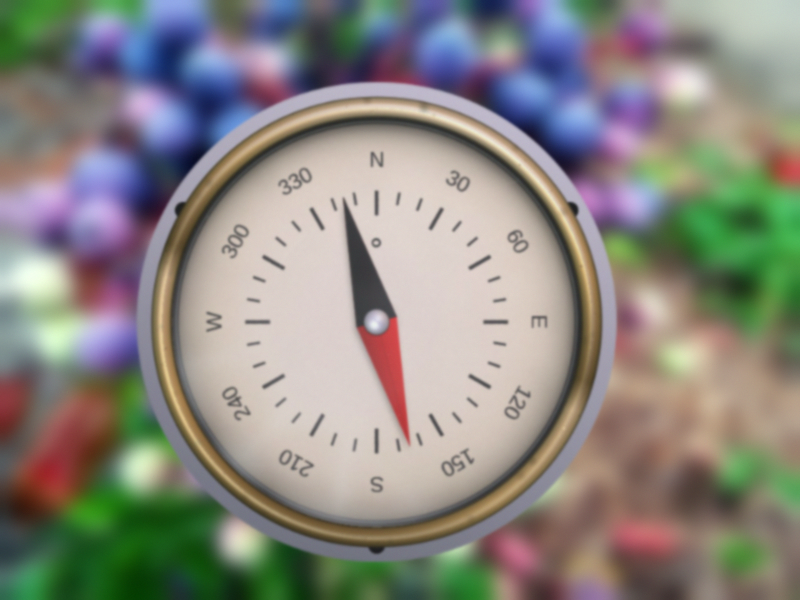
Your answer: **165** °
